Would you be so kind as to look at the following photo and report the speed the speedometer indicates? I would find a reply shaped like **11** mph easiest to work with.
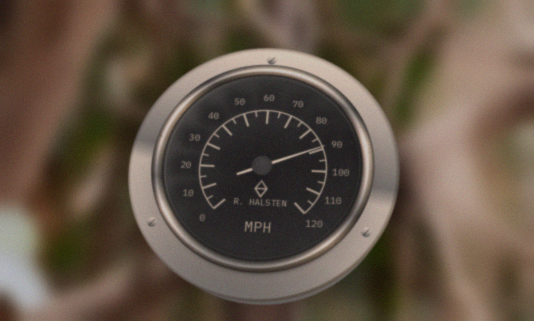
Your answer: **90** mph
